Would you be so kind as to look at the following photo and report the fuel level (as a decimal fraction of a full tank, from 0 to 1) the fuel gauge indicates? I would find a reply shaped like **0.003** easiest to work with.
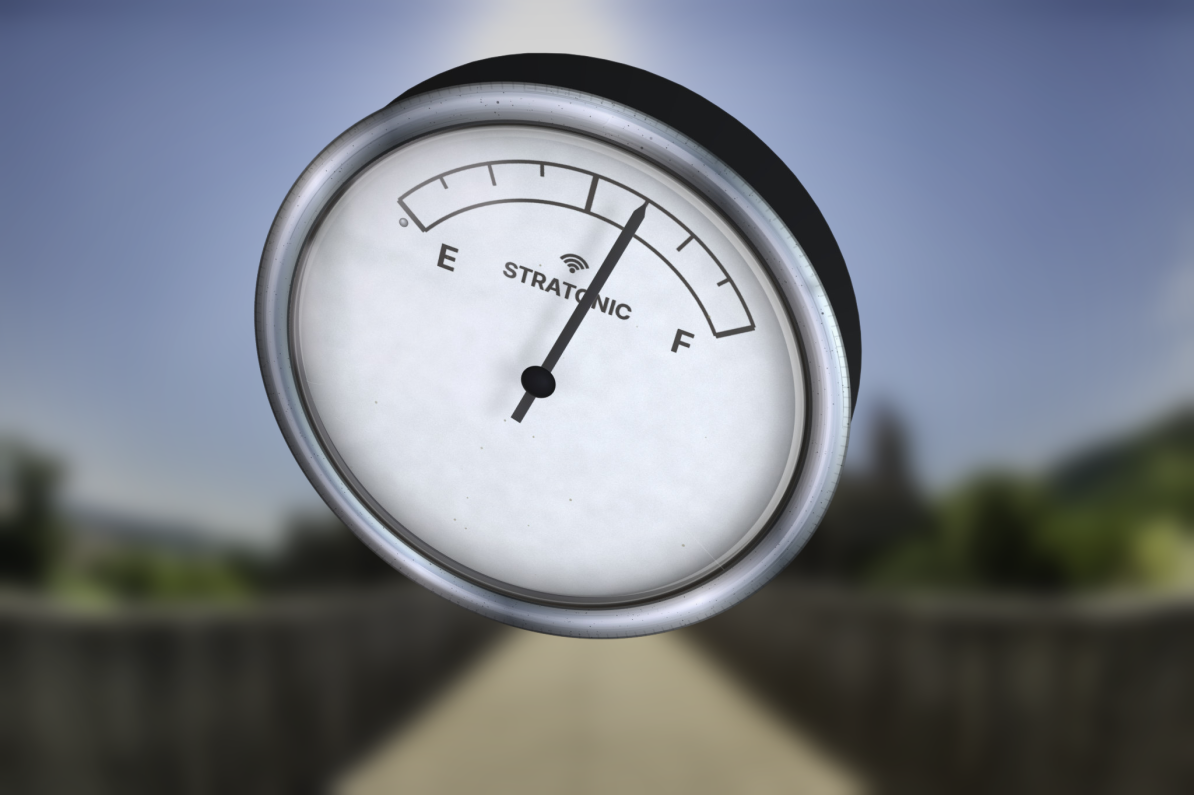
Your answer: **0.625**
